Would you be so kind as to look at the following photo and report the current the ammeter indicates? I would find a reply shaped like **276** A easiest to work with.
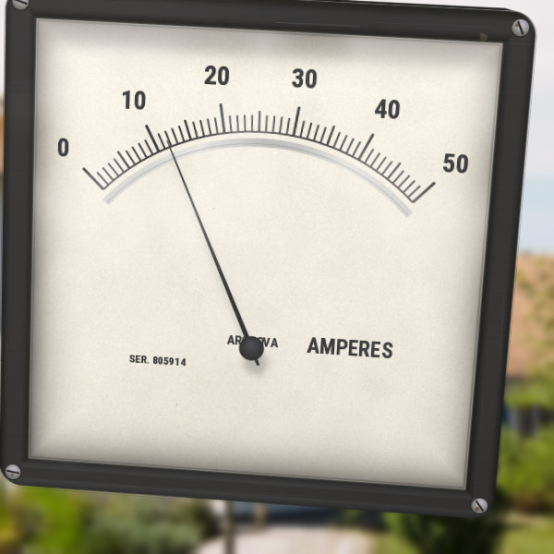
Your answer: **12** A
